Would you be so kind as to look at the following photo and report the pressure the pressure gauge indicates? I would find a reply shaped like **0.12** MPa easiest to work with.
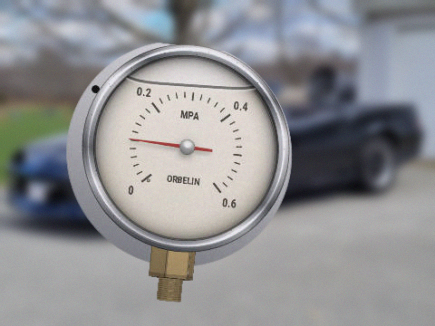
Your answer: **0.1** MPa
